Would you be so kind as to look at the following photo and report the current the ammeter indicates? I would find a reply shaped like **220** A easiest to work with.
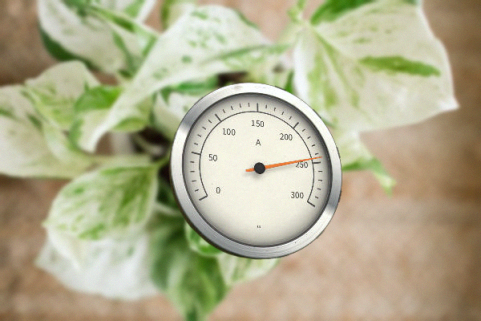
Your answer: **245** A
